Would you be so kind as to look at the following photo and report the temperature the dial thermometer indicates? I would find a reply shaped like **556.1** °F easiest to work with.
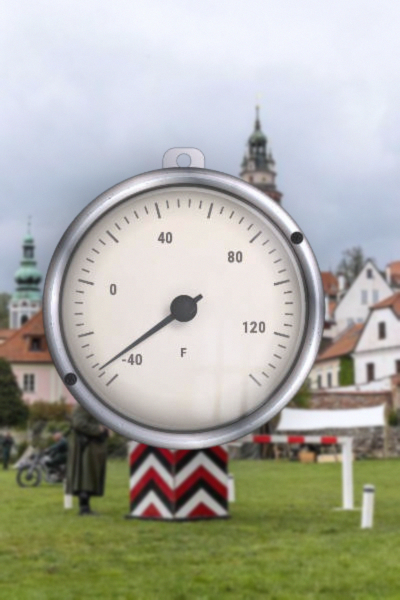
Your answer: **-34** °F
